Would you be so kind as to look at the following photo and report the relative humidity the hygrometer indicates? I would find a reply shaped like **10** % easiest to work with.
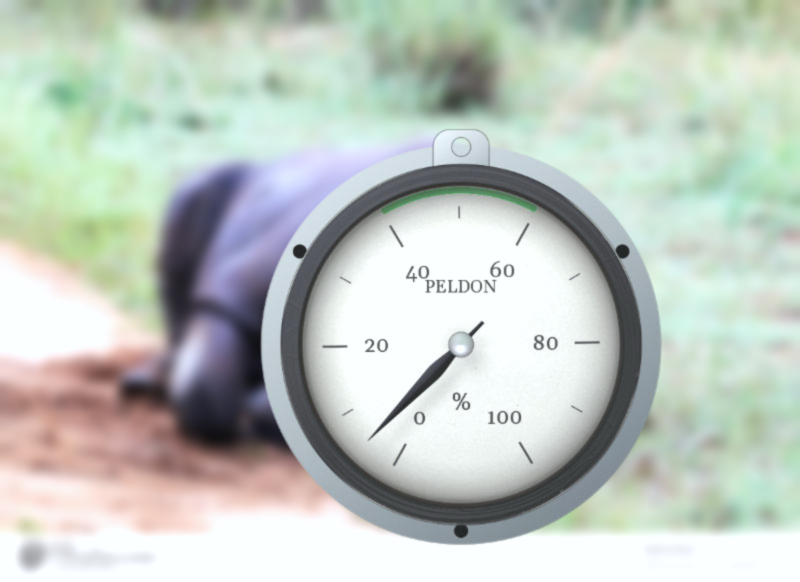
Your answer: **5** %
